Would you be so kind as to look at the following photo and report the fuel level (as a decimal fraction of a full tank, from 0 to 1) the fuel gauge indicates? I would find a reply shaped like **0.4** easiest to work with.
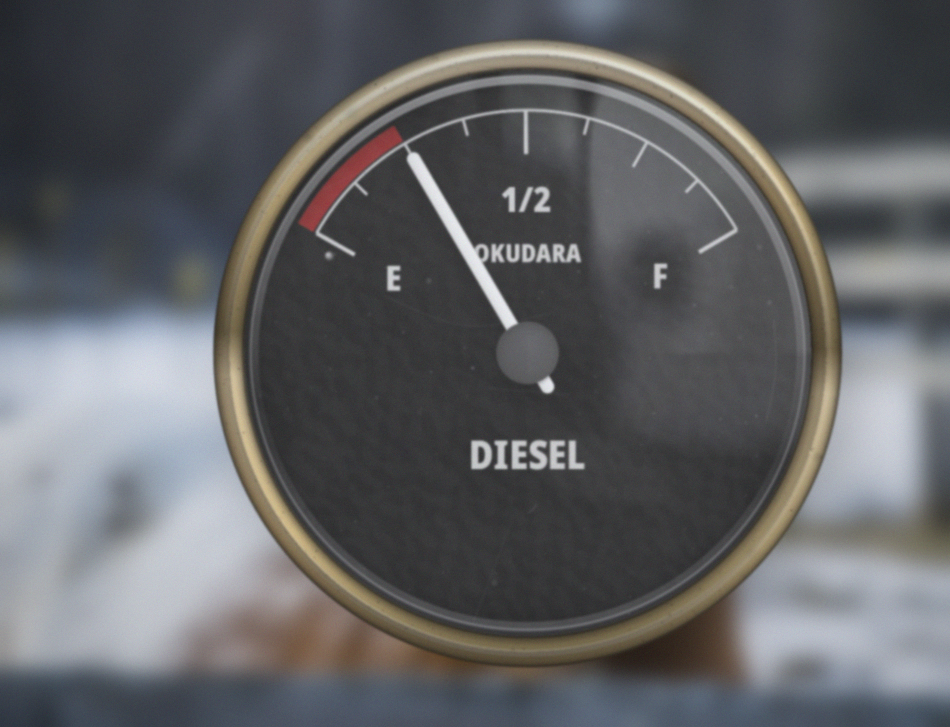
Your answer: **0.25**
